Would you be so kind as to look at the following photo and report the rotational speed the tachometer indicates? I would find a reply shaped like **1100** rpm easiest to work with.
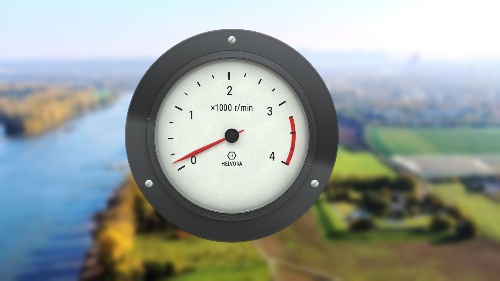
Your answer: **125** rpm
